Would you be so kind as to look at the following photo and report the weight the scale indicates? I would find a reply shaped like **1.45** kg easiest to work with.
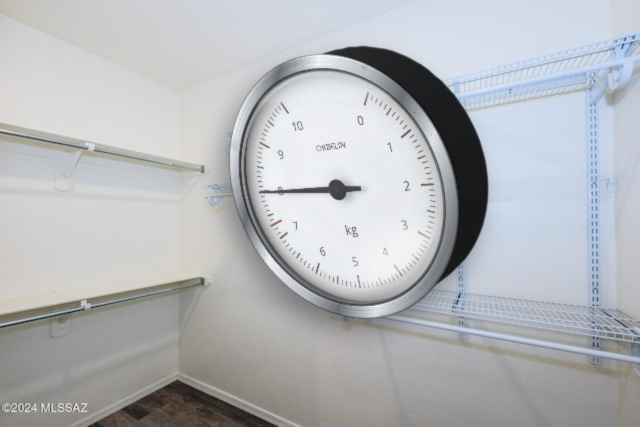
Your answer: **8** kg
